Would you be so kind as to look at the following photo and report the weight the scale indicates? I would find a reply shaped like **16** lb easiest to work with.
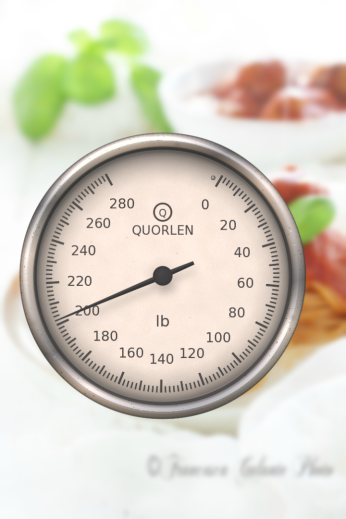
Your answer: **202** lb
